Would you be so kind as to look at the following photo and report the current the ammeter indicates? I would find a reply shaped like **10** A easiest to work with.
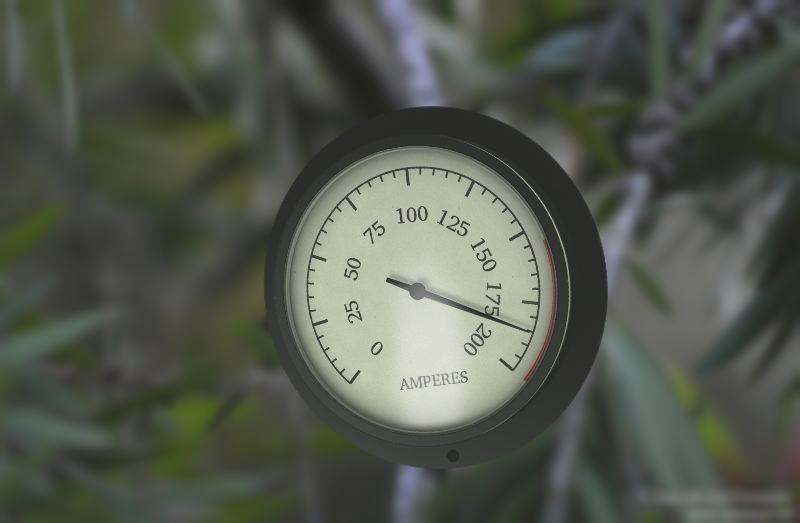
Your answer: **185** A
